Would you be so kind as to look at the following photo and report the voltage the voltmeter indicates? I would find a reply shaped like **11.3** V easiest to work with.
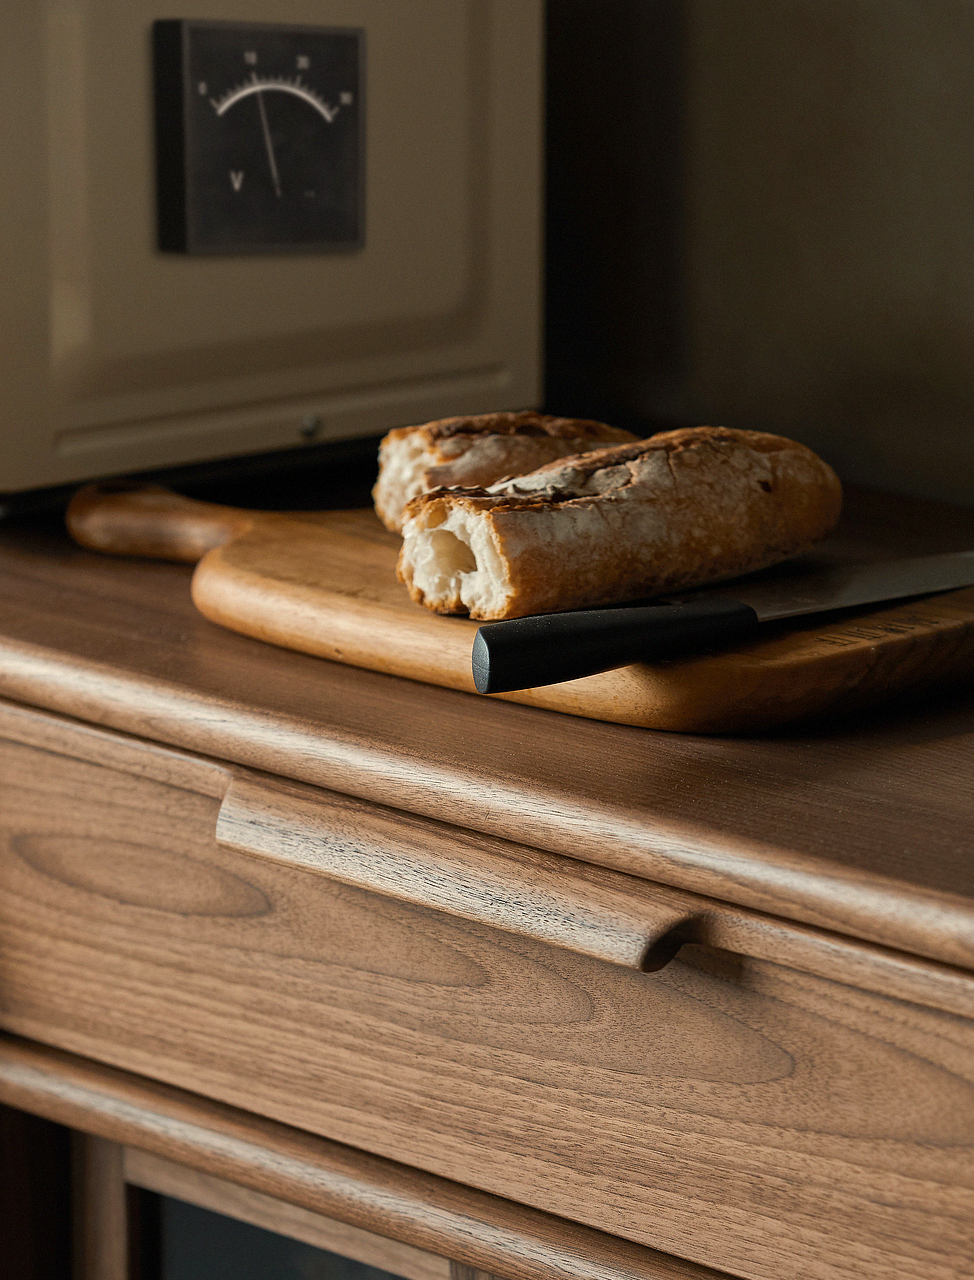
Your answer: **10** V
